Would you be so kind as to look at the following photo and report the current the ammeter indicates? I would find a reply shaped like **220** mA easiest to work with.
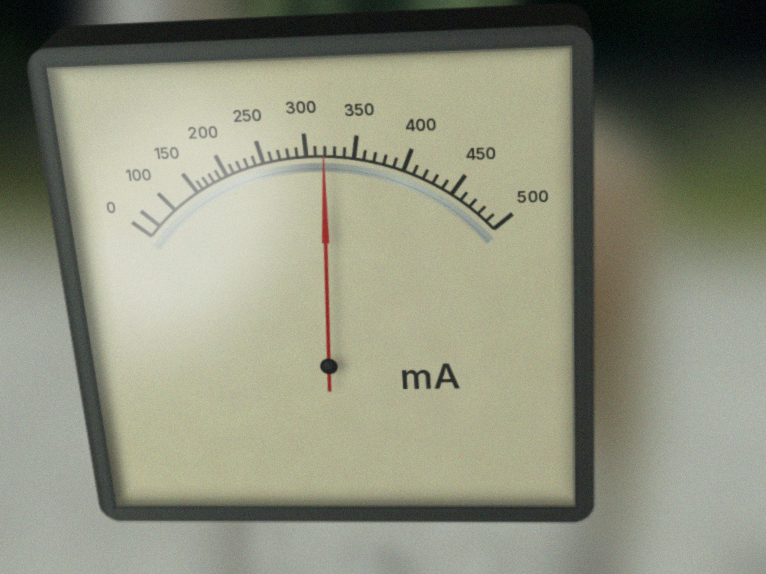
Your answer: **320** mA
